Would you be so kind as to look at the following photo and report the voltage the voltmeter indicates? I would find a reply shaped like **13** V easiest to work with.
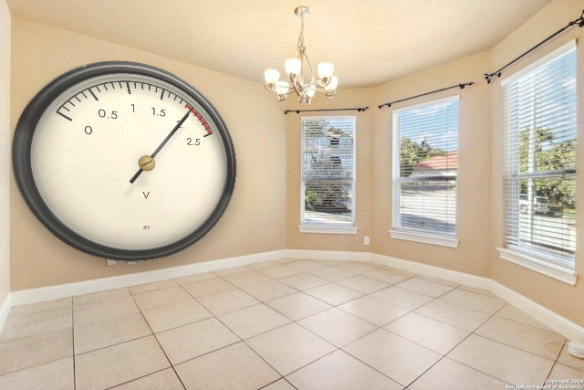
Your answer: **2** V
